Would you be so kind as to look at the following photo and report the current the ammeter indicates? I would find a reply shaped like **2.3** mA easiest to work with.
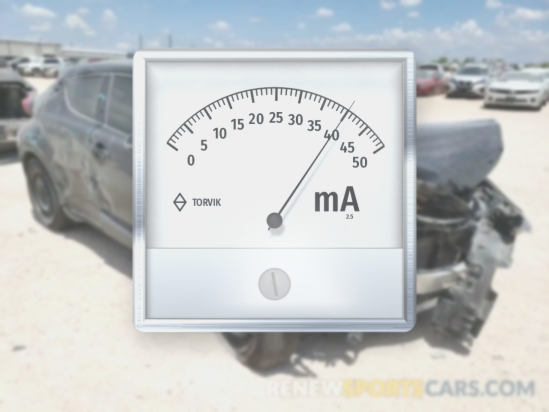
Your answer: **40** mA
